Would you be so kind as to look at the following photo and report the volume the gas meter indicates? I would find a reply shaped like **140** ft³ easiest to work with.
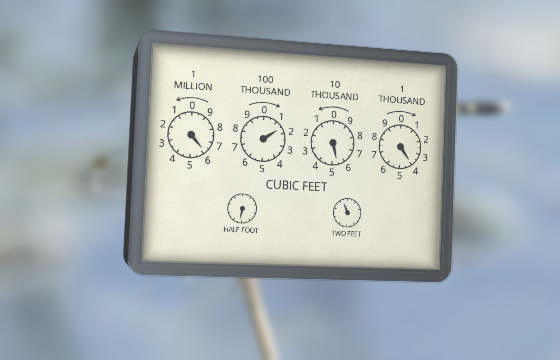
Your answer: **615400** ft³
